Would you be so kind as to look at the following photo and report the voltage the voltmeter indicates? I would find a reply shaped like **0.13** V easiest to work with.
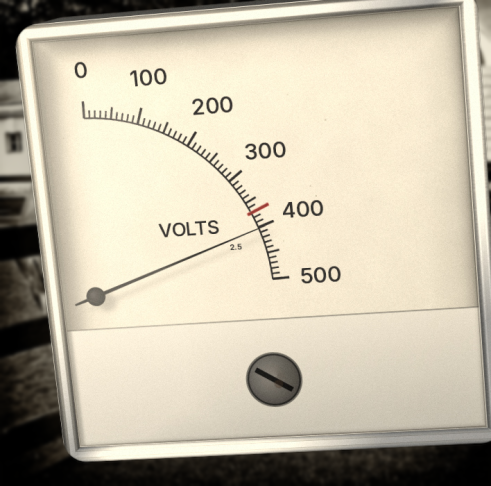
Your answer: **400** V
